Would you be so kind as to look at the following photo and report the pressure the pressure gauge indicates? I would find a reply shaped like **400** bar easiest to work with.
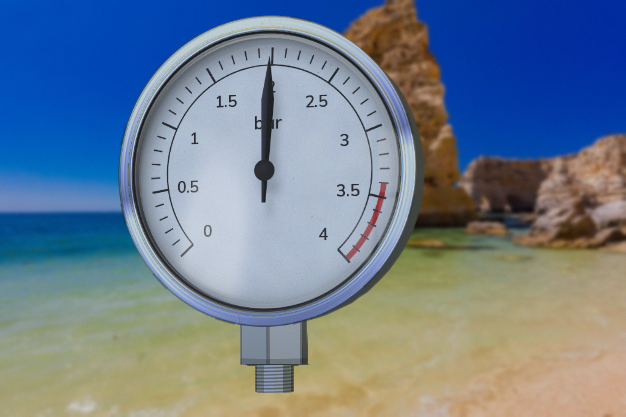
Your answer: **2** bar
